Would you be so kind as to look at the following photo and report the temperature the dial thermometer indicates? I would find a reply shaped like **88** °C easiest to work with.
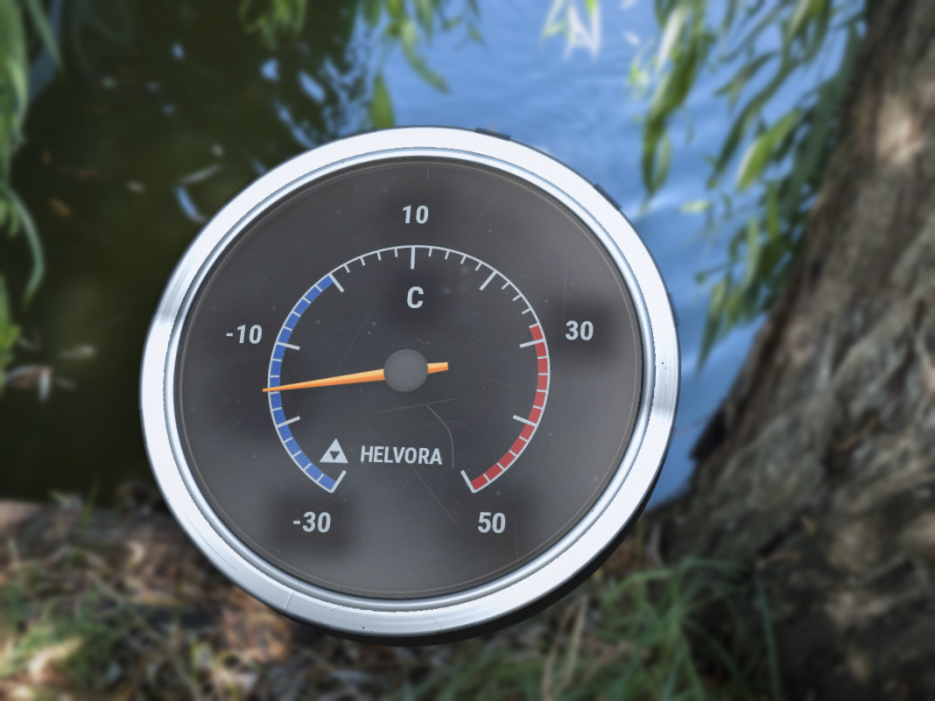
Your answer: **-16** °C
